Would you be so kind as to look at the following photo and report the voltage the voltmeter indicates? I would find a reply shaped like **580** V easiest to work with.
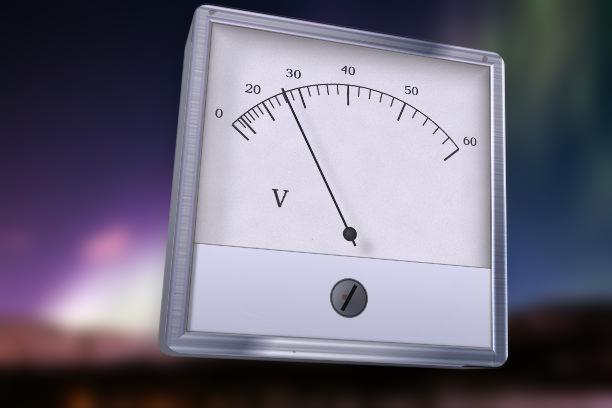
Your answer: **26** V
